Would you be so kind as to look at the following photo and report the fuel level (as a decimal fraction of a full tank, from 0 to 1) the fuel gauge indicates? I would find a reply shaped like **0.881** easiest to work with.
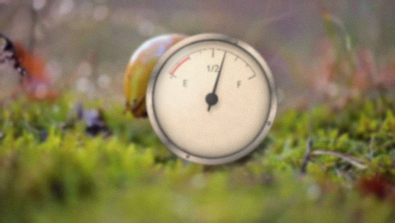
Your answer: **0.625**
